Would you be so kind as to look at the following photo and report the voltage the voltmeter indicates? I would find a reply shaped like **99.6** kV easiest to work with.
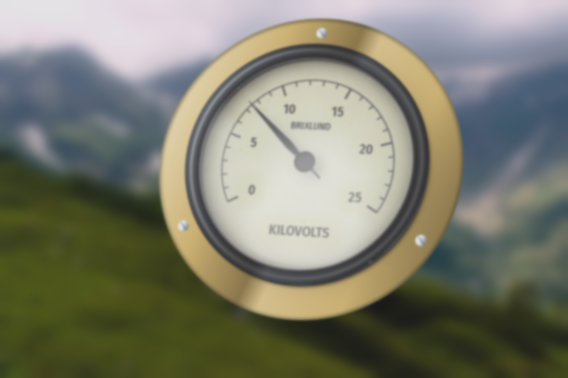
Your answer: **7.5** kV
